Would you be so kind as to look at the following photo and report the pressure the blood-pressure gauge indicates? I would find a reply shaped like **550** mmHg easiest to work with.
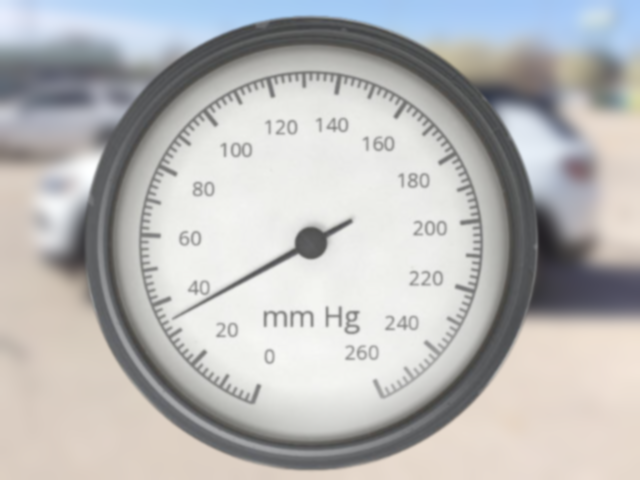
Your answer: **34** mmHg
